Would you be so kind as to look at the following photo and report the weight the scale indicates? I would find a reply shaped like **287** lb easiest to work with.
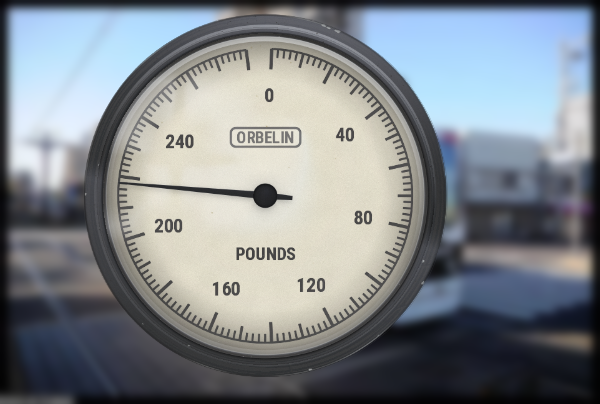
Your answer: **218** lb
